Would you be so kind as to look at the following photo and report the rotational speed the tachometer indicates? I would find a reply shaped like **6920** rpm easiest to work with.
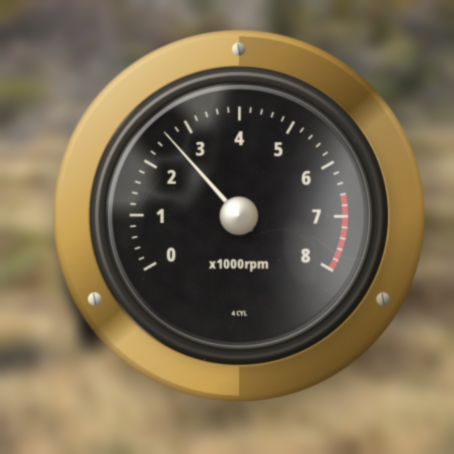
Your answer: **2600** rpm
